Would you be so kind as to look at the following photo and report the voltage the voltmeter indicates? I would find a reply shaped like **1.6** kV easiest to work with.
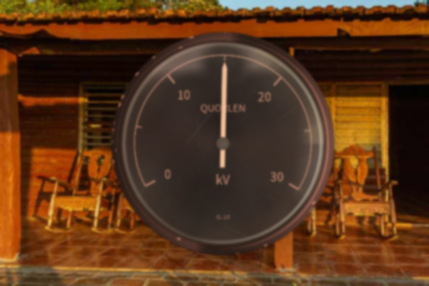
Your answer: **15** kV
